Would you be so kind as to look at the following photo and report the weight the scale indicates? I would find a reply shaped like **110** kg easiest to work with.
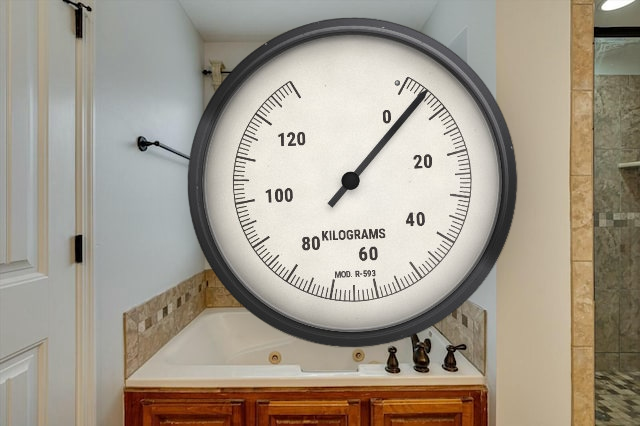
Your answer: **5** kg
